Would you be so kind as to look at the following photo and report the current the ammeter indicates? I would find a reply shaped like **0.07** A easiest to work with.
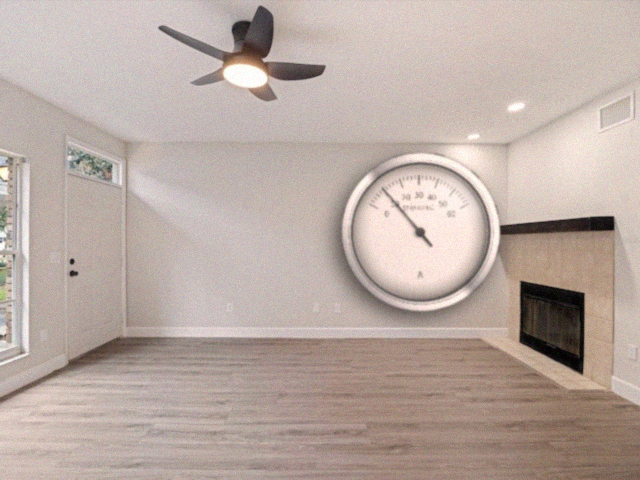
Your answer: **10** A
